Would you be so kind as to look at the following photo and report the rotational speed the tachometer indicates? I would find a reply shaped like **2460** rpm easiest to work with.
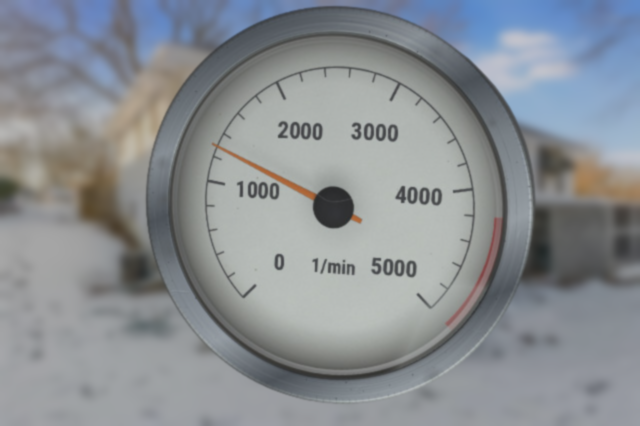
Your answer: **1300** rpm
